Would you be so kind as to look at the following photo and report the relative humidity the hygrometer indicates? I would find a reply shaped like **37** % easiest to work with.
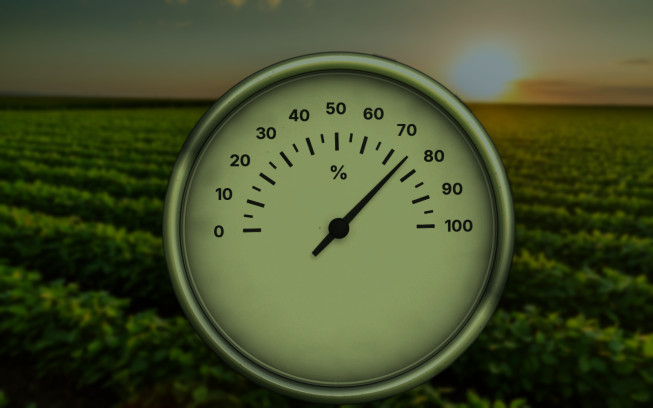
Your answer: **75** %
